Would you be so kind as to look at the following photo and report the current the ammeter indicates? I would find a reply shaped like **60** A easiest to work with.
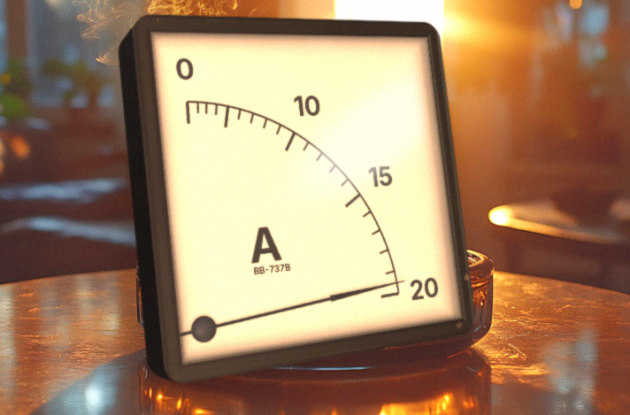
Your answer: **19.5** A
